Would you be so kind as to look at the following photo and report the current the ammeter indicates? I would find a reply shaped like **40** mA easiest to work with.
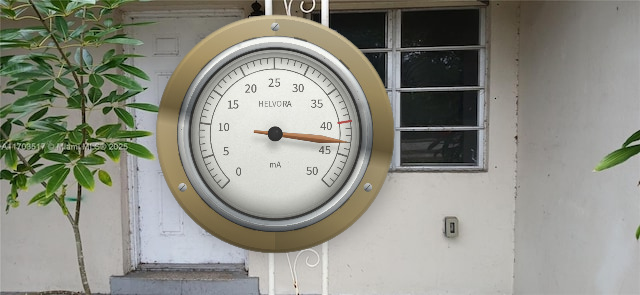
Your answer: **43** mA
